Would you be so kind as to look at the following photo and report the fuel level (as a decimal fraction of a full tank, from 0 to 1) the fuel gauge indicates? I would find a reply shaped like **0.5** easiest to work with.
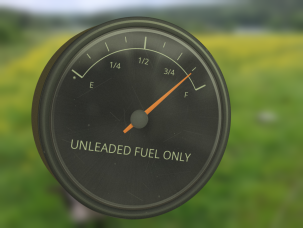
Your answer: **0.875**
